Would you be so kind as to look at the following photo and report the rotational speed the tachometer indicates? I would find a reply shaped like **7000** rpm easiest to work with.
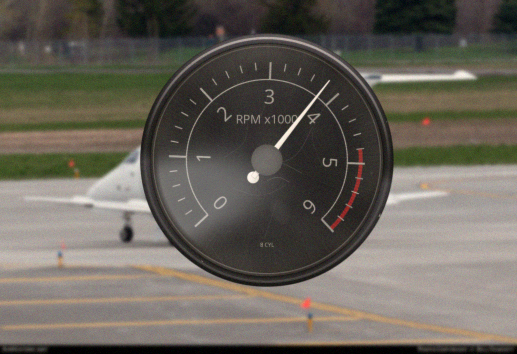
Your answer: **3800** rpm
